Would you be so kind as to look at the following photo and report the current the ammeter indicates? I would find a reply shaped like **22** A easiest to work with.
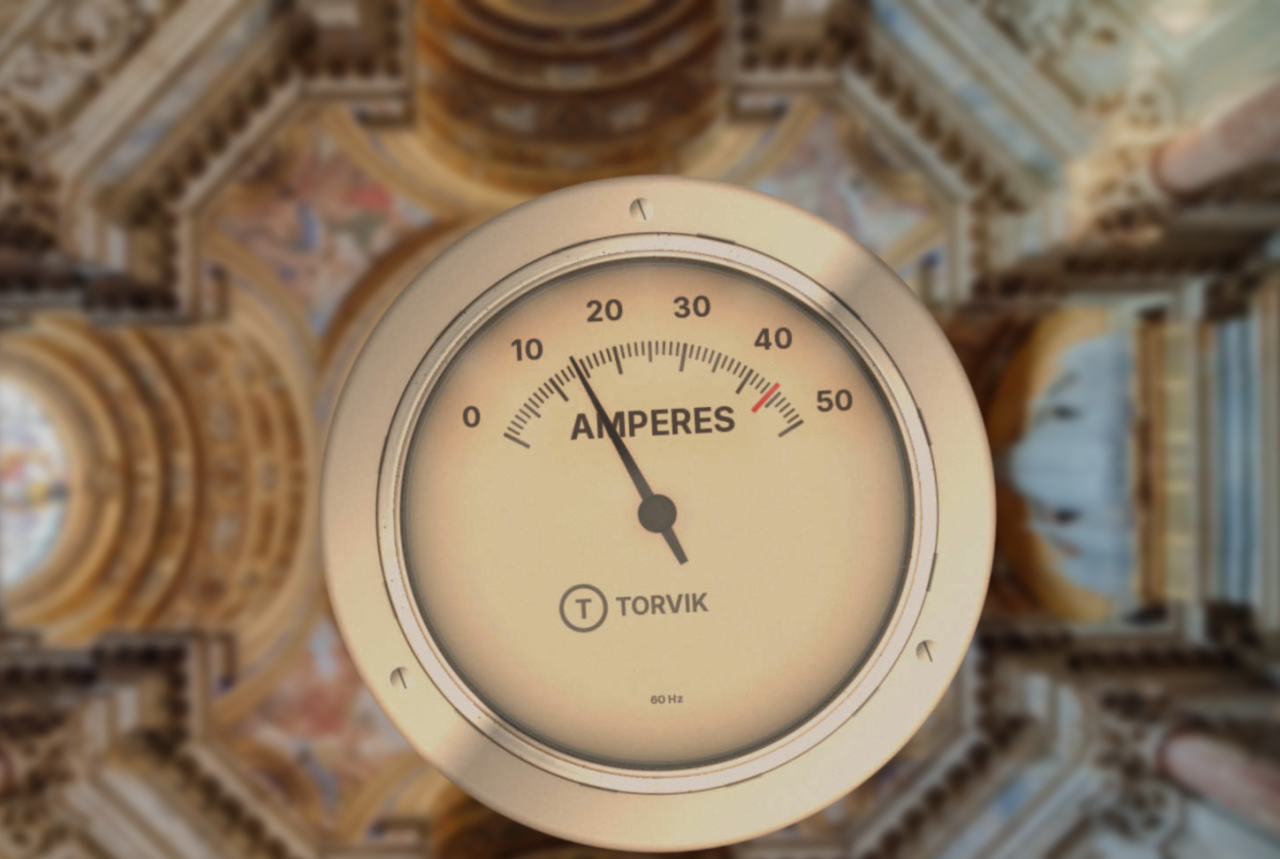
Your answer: **14** A
